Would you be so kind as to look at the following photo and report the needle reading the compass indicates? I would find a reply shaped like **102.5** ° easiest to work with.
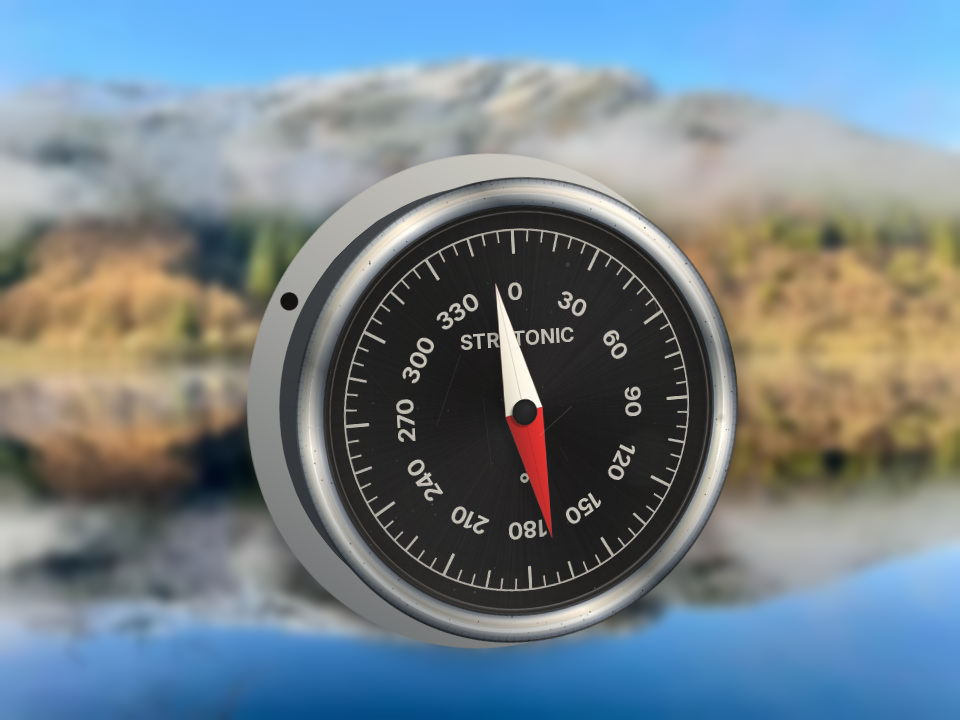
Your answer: **170** °
